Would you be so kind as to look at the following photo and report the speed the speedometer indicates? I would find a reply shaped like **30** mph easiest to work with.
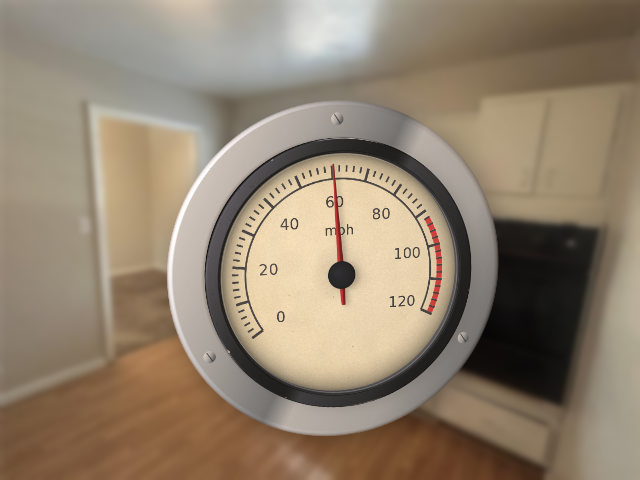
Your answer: **60** mph
